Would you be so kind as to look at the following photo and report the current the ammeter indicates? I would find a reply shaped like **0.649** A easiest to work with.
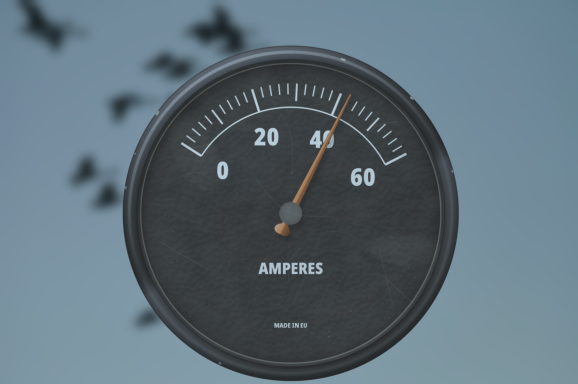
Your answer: **42** A
